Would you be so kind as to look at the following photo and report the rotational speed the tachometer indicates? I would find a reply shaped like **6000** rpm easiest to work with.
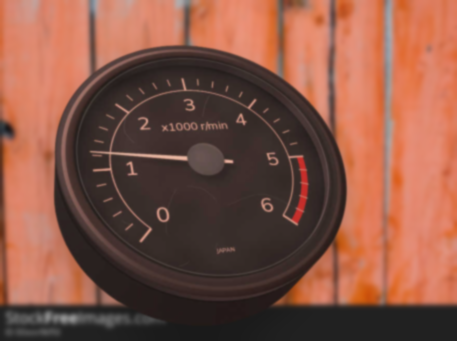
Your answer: **1200** rpm
